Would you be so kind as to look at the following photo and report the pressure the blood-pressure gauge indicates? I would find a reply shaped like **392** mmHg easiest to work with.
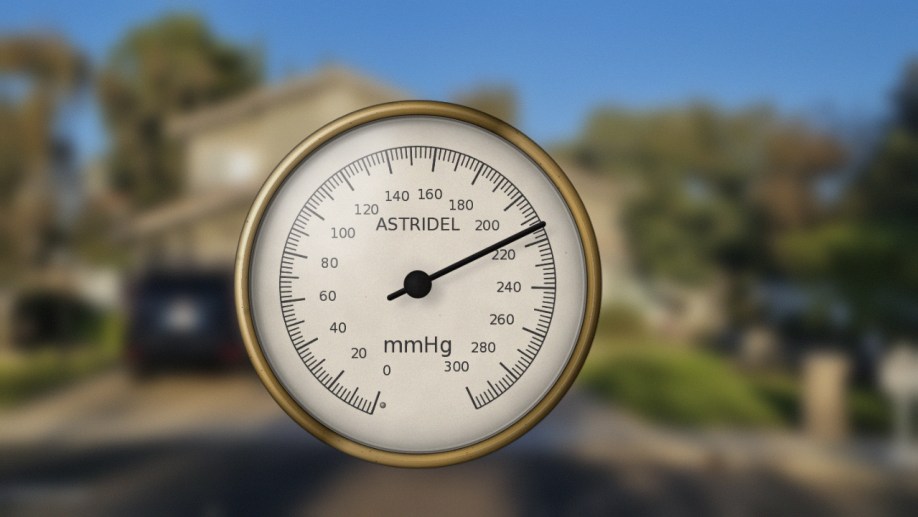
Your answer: **214** mmHg
